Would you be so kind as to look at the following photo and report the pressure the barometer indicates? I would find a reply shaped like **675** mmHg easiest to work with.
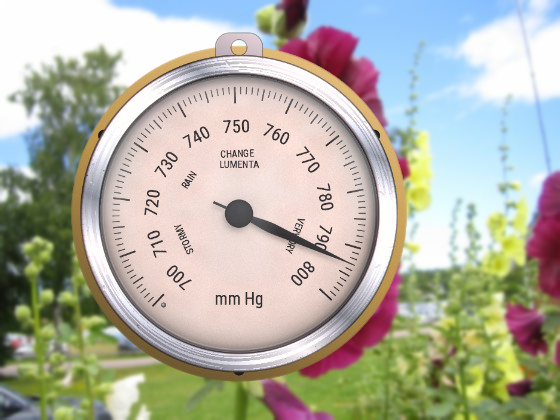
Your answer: **793** mmHg
